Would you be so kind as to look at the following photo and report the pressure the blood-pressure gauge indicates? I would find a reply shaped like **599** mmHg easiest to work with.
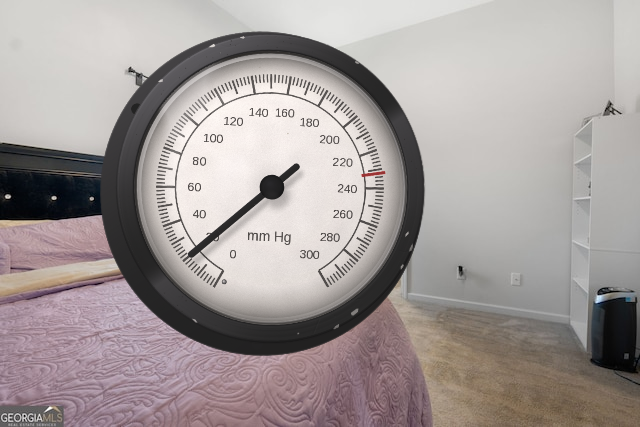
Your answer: **20** mmHg
